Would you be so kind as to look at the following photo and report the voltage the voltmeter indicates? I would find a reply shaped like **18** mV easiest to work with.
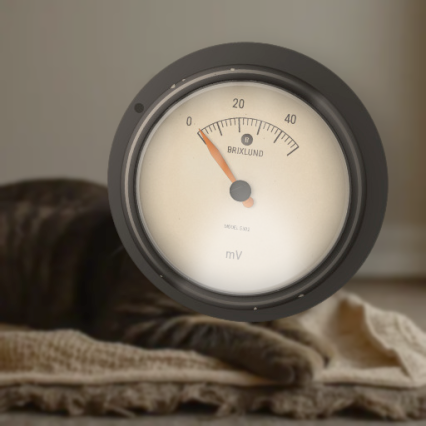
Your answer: **2** mV
